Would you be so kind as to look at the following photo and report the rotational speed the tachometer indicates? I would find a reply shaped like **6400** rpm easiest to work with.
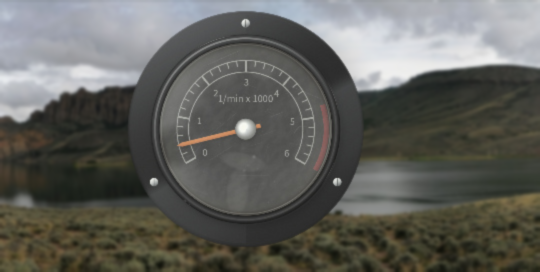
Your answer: **400** rpm
